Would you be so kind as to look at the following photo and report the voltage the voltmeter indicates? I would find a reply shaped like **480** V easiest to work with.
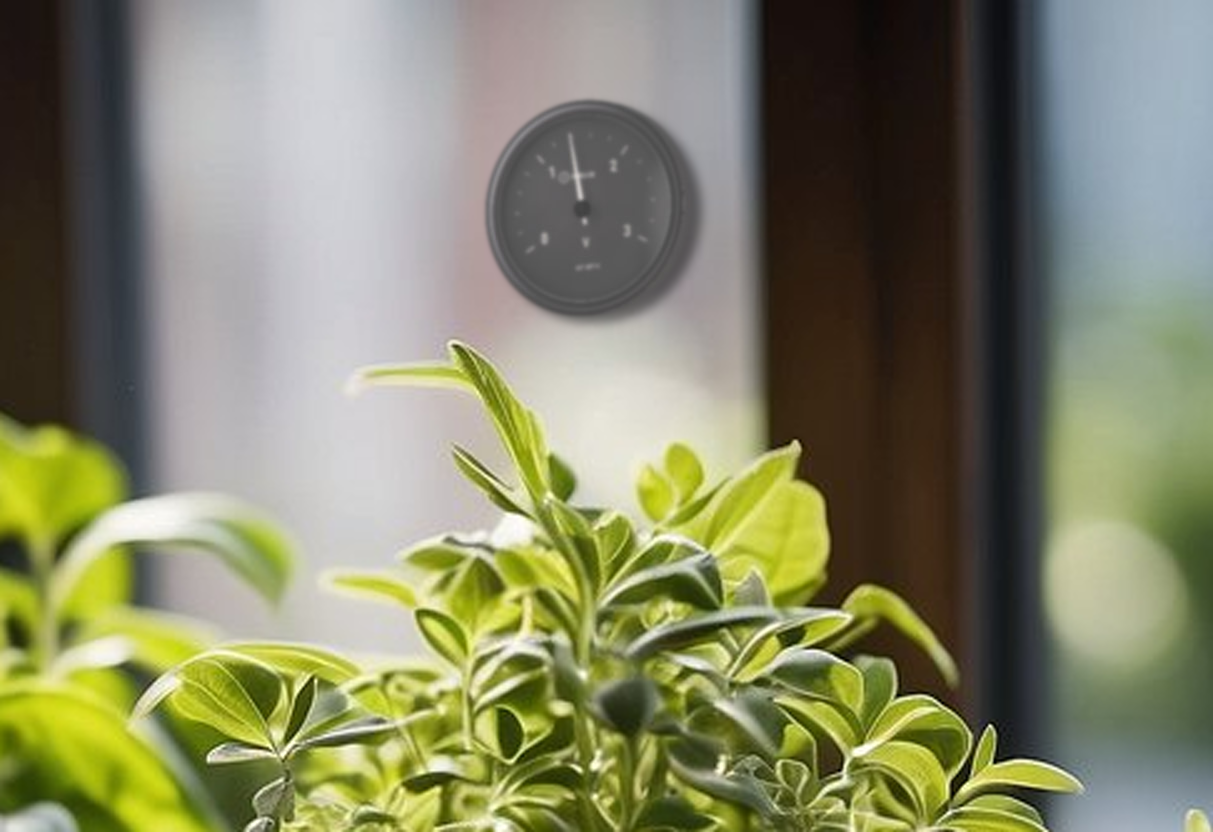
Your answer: **1.4** V
